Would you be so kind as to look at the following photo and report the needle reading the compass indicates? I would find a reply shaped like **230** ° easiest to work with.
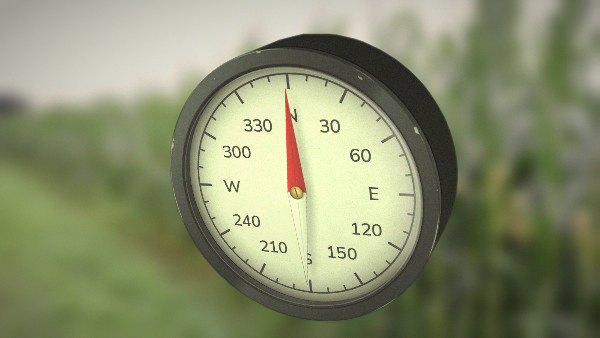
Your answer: **0** °
